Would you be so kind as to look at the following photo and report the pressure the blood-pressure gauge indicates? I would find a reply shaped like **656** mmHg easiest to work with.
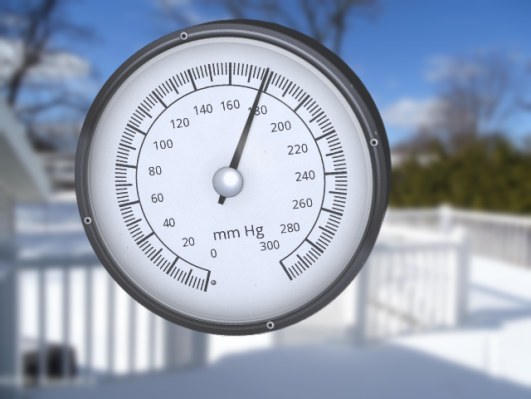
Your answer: **178** mmHg
